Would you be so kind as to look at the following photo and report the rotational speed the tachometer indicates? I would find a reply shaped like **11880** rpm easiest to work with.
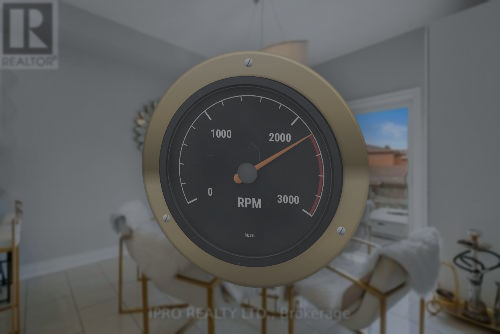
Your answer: **2200** rpm
